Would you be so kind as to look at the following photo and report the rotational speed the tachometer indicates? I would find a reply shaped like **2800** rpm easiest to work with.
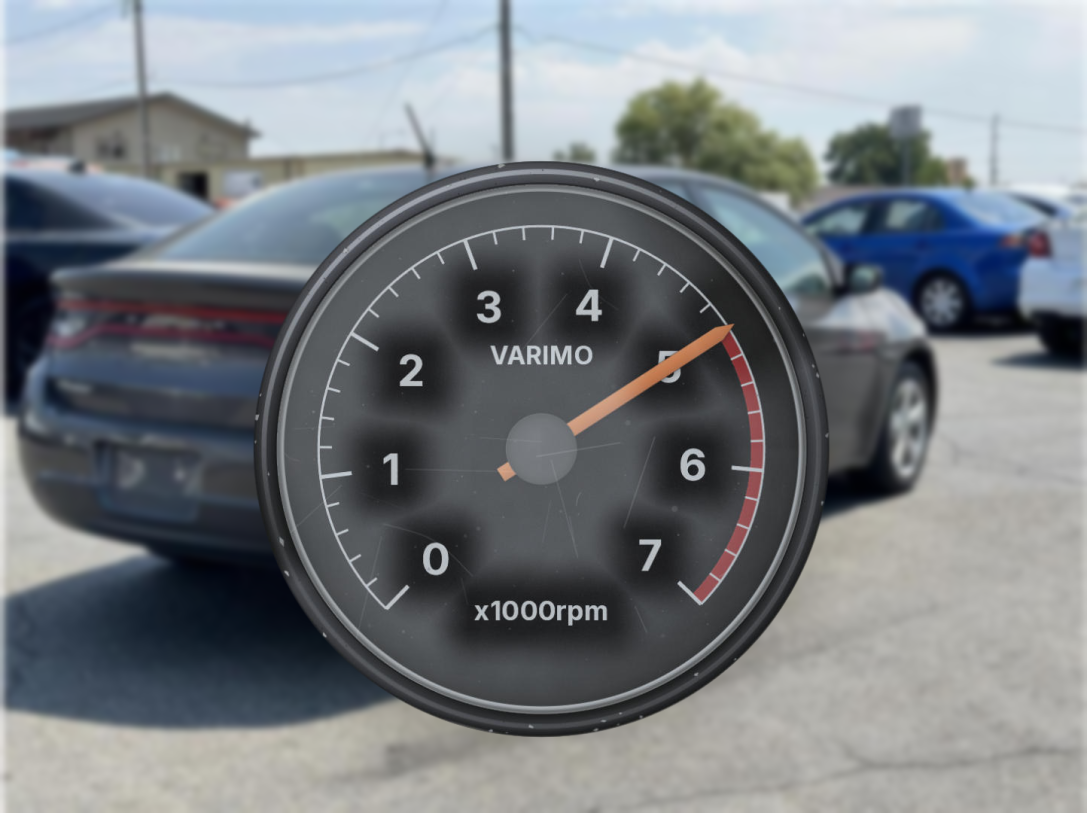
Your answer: **5000** rpm
